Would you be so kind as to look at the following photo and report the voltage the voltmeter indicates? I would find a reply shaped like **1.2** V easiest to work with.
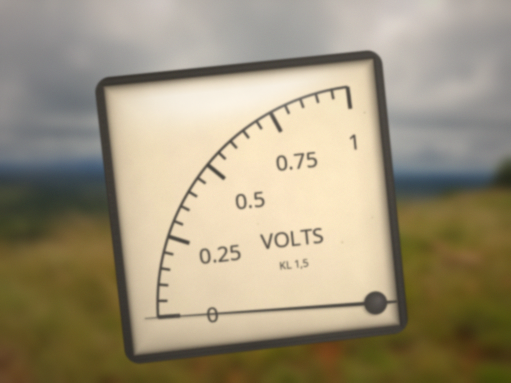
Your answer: **0** V
